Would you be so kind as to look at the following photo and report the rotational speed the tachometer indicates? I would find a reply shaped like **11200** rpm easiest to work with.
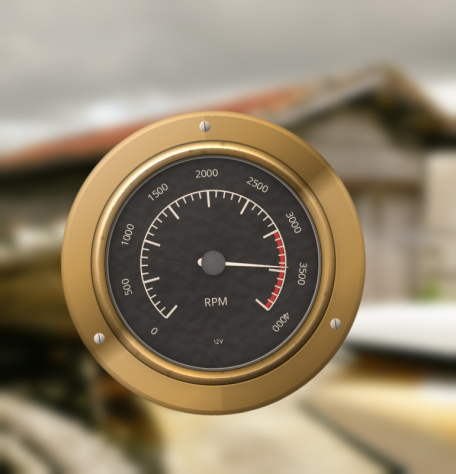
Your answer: **3450** rpm
